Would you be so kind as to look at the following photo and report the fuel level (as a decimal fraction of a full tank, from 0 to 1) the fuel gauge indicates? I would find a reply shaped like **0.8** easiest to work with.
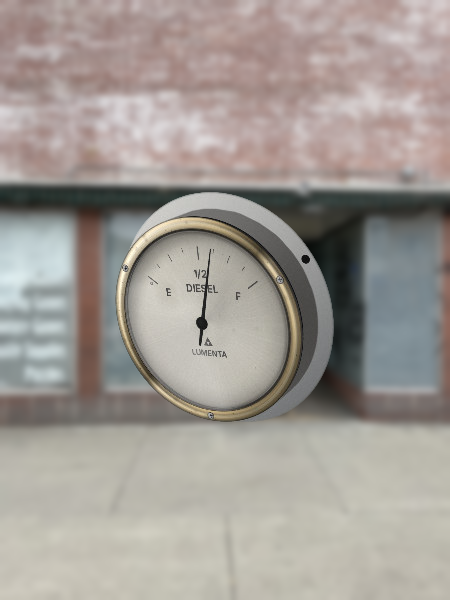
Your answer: **0.625**
